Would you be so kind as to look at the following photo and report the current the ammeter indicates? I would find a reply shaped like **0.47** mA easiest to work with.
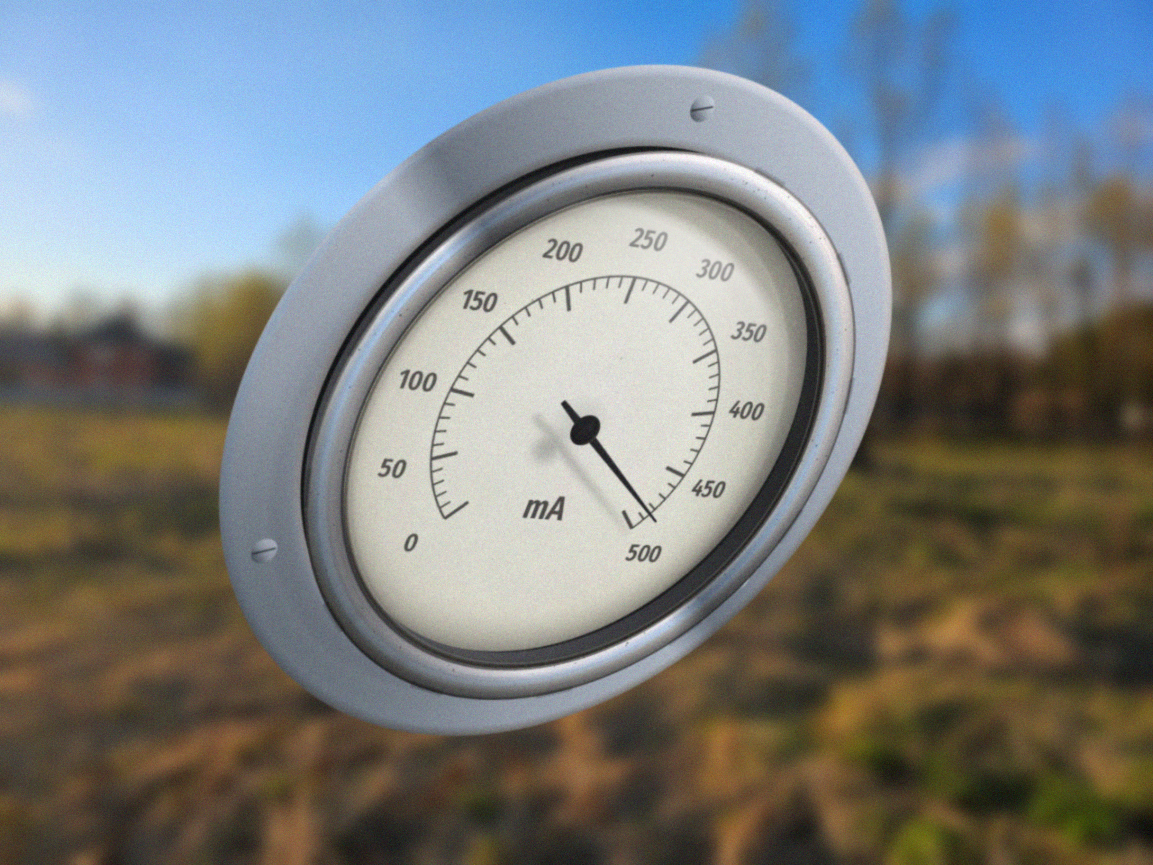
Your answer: **485** mA
